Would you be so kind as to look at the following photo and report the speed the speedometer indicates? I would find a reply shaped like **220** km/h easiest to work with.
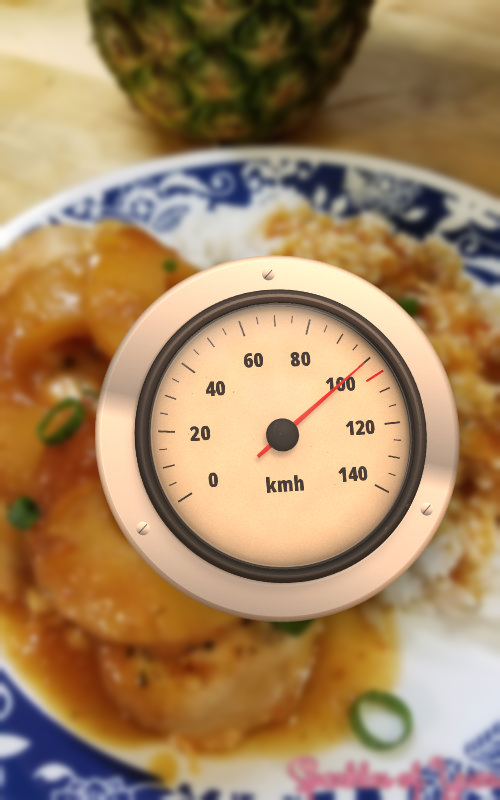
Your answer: **100** km/h
